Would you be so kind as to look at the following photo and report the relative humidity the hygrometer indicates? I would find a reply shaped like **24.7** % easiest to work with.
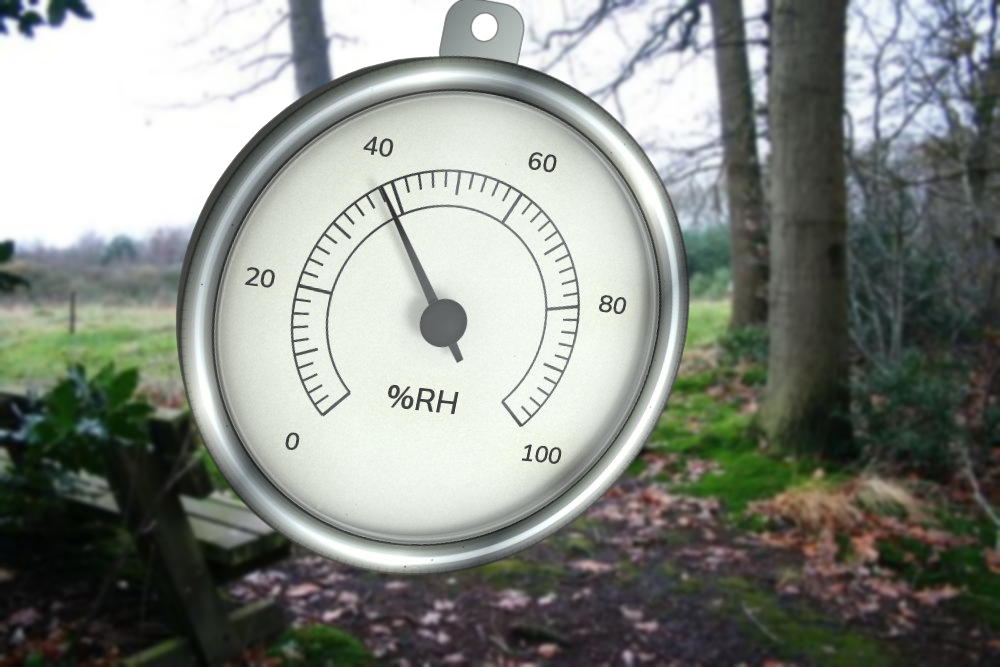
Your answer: **38** %
